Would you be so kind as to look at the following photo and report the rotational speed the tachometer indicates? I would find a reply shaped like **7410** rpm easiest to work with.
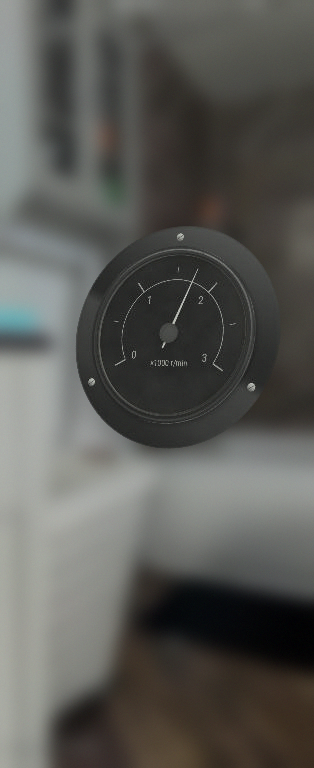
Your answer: **1750** rpm
